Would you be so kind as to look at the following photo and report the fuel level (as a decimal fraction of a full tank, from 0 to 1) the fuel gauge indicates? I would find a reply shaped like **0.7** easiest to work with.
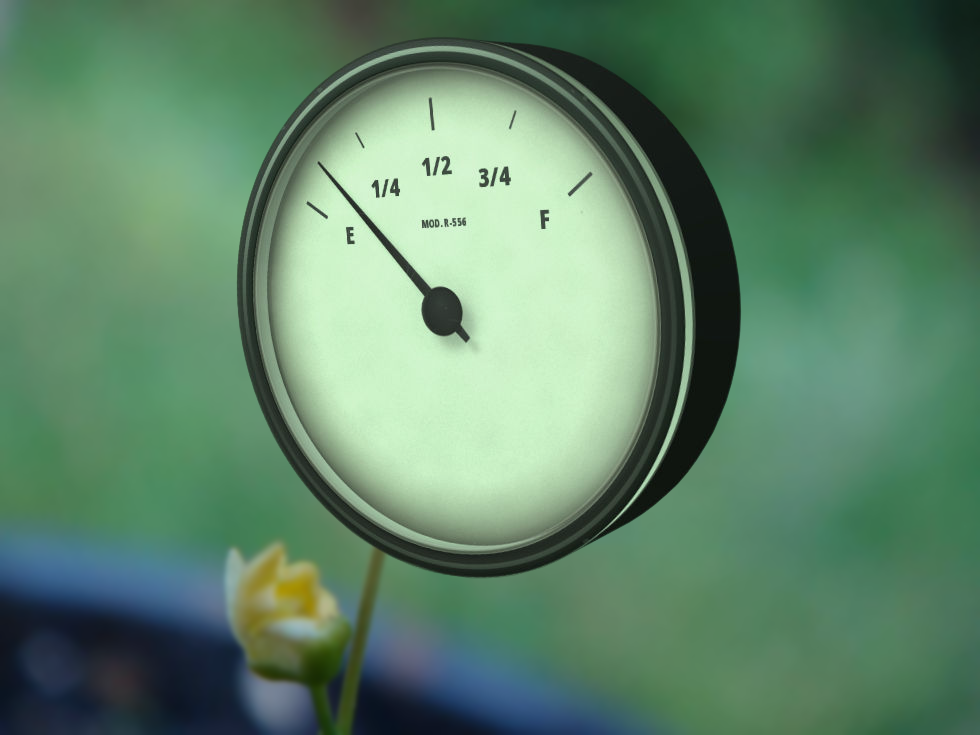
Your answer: **0.125**
